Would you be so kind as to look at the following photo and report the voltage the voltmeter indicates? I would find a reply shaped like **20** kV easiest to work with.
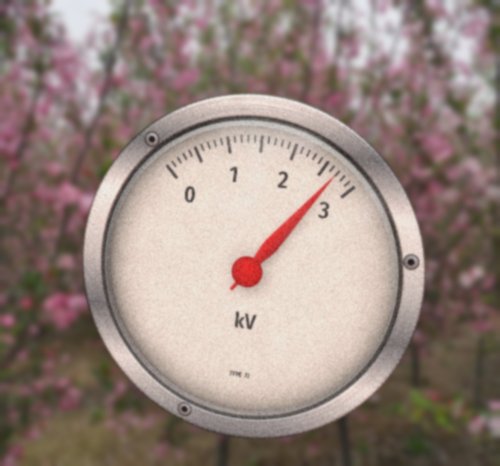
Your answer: **2.7** kV
